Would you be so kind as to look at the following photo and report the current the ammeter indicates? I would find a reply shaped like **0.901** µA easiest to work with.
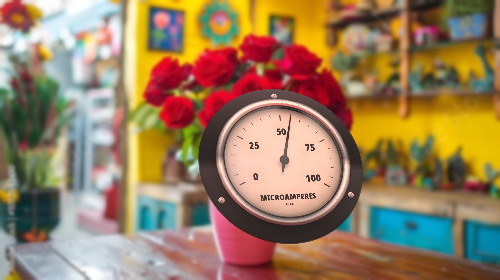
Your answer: **55** µA
